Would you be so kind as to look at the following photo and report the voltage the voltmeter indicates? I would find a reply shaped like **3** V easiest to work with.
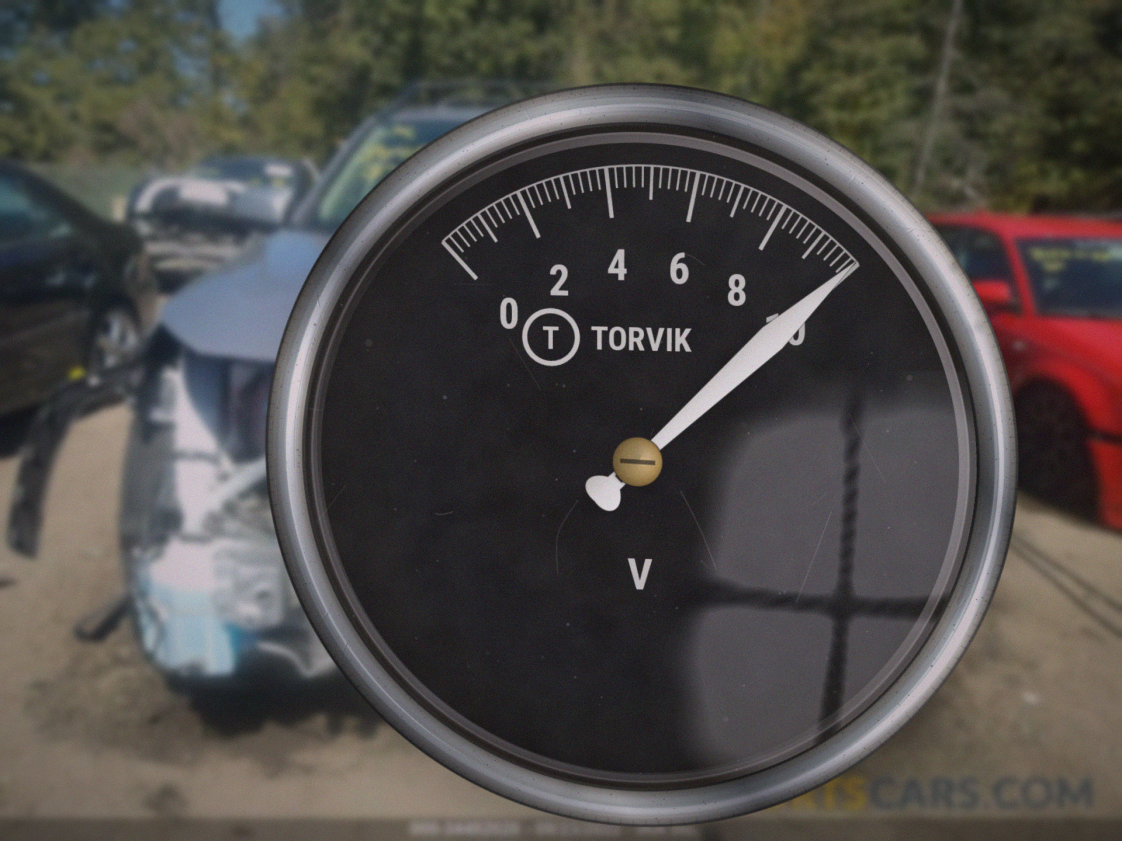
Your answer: **9.9** V
